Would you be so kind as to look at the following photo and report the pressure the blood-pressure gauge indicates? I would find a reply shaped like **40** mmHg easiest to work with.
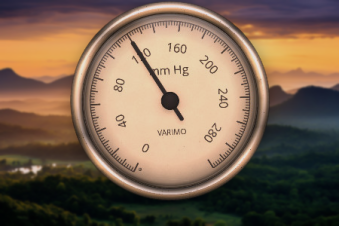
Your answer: **120** mmHg
